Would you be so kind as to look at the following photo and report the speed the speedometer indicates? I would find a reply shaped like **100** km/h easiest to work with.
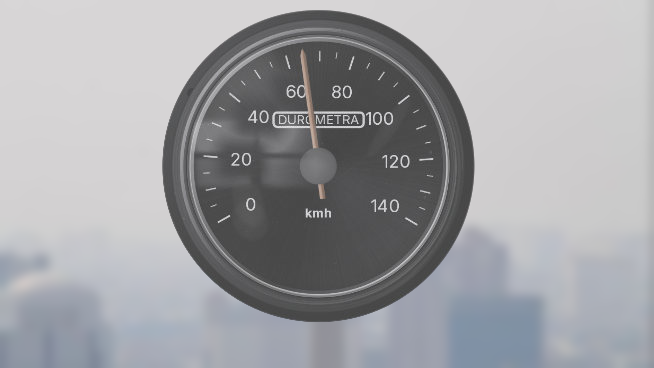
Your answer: **65** km/h
